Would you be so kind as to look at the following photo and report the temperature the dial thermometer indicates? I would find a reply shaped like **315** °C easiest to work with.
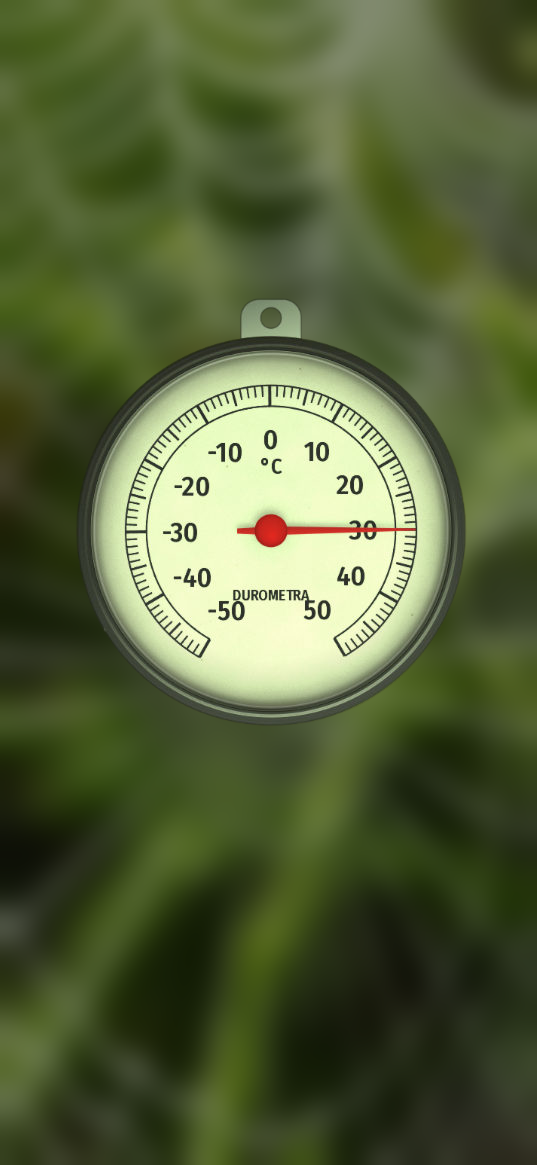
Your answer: **30** °C
